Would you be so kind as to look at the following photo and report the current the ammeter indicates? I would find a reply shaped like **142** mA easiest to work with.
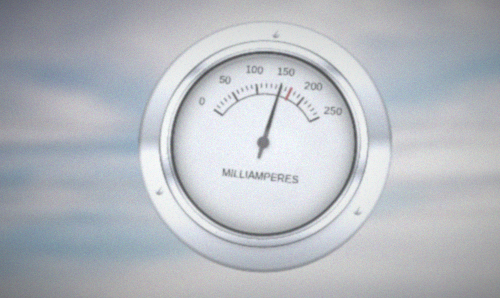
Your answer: **150** mA
